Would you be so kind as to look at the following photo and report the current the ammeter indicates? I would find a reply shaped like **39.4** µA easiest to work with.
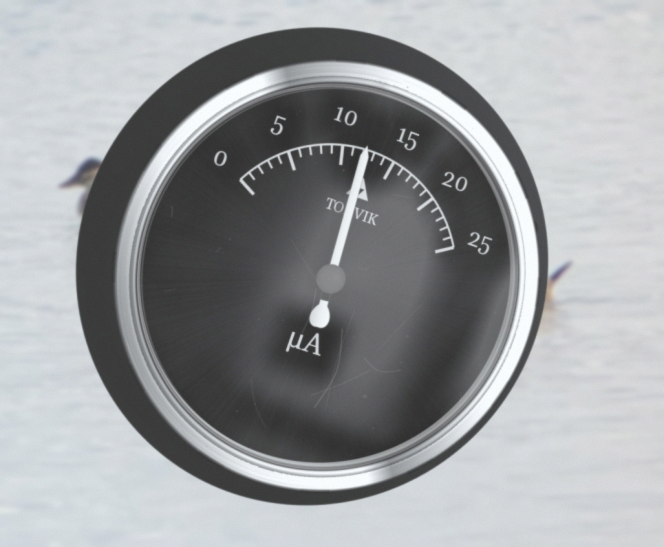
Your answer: **12** µA
